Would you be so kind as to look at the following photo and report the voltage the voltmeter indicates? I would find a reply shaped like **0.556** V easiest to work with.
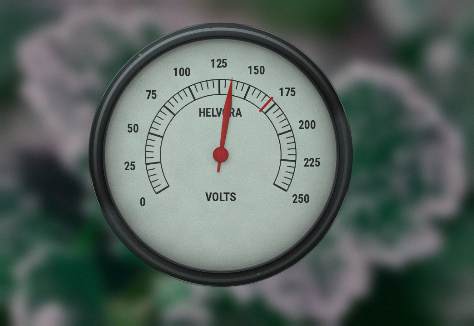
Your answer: **135** V
